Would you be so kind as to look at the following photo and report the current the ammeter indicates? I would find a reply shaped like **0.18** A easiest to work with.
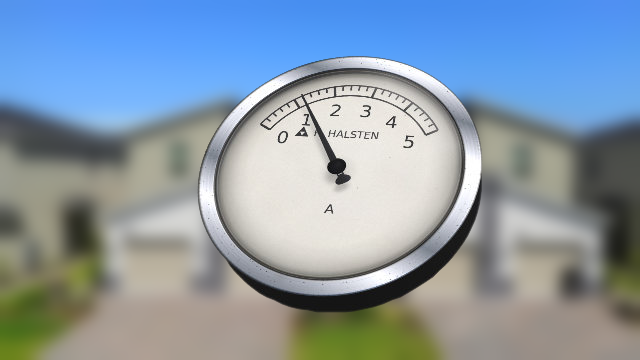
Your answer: **1.2** A
